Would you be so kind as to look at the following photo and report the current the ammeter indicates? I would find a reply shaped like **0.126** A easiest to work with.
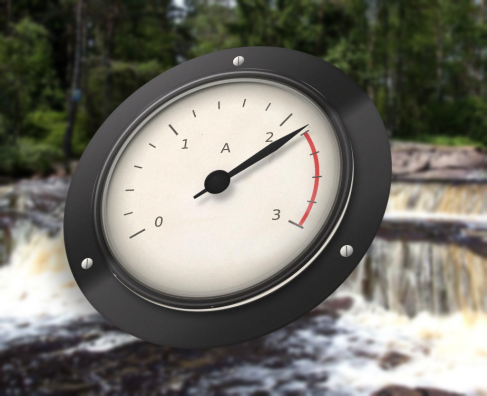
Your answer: **2.2** A
